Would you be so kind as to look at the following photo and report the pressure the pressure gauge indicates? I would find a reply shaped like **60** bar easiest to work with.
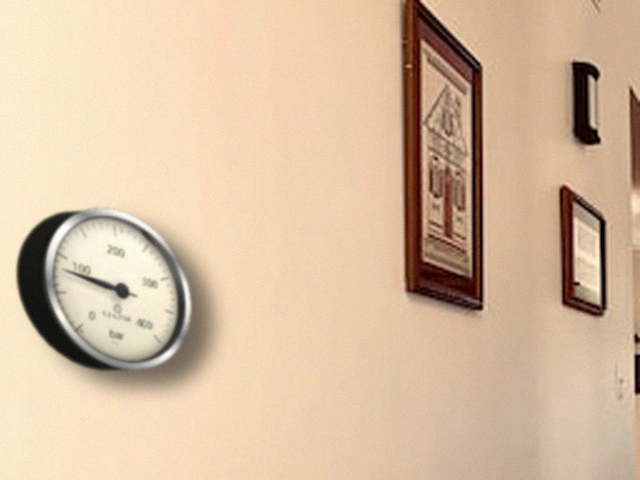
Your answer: **80** bar
